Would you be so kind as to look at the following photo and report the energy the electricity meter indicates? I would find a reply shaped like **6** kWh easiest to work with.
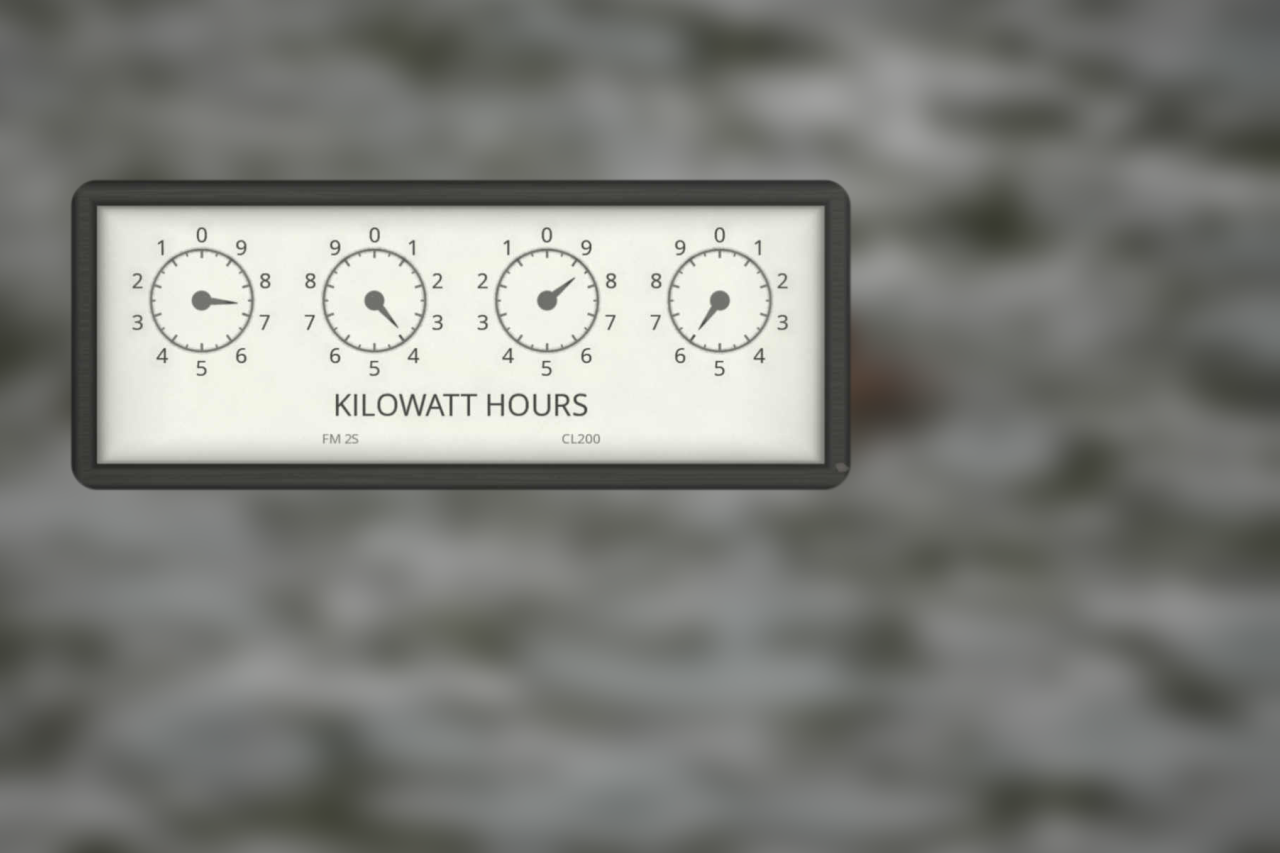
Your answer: **7386** kWh
